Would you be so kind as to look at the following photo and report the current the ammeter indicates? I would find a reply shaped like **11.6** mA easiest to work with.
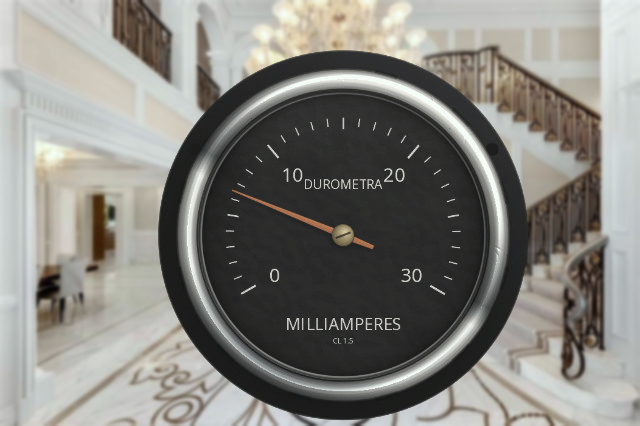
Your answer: **6.5** mA
